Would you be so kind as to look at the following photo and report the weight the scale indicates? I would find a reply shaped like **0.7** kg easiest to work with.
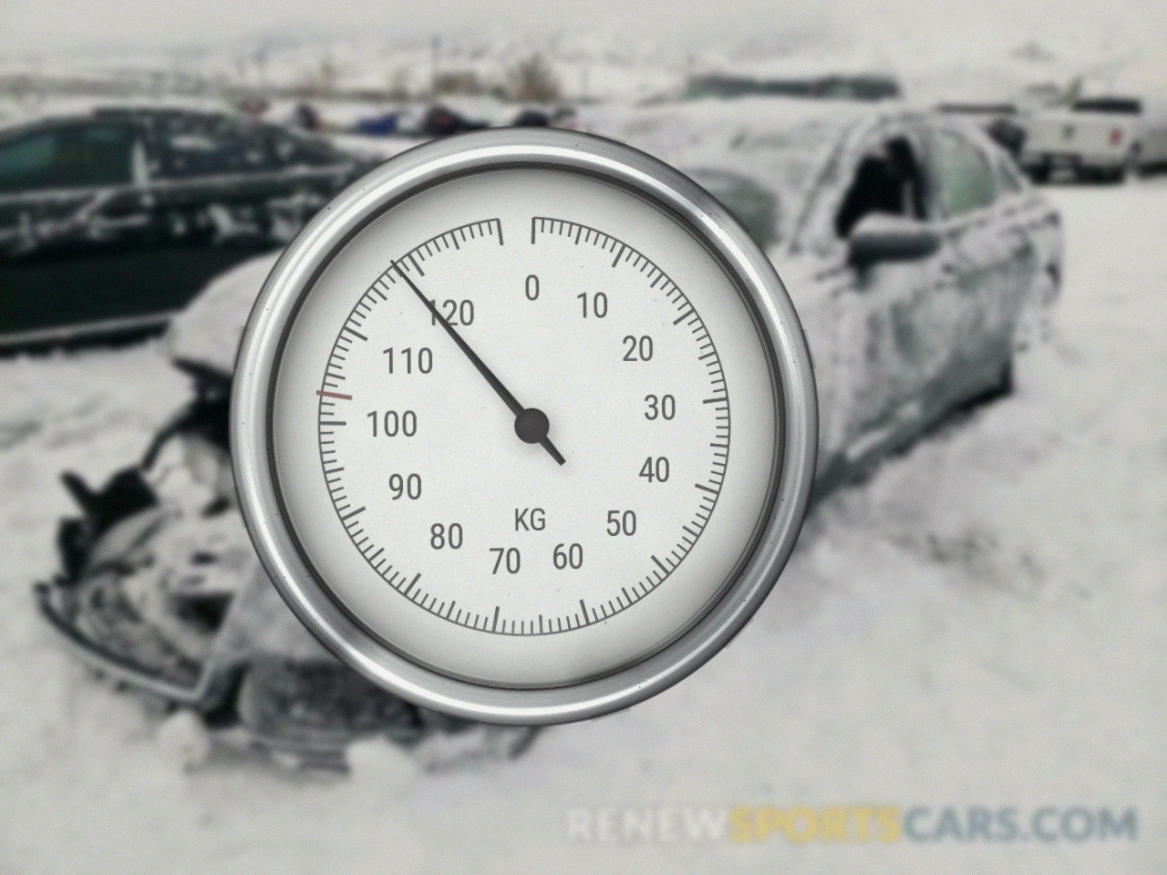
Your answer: **118** kg
